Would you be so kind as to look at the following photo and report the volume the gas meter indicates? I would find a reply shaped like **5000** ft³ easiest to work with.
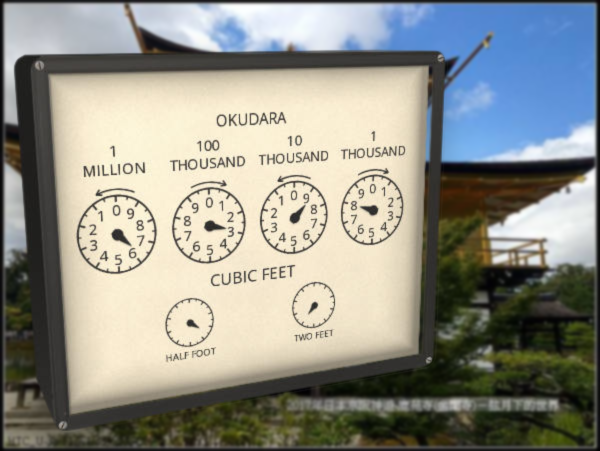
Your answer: **628800** ft³
